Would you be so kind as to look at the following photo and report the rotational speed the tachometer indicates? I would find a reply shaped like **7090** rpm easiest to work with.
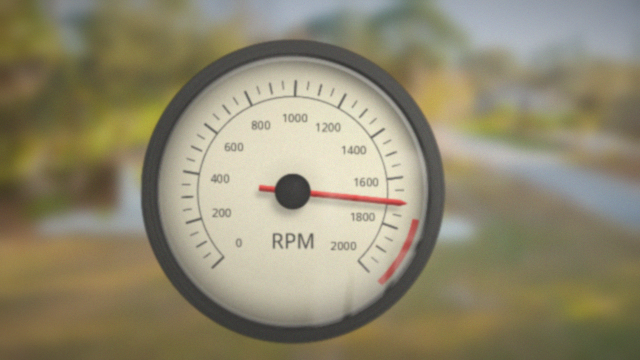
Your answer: **1700** rpm
